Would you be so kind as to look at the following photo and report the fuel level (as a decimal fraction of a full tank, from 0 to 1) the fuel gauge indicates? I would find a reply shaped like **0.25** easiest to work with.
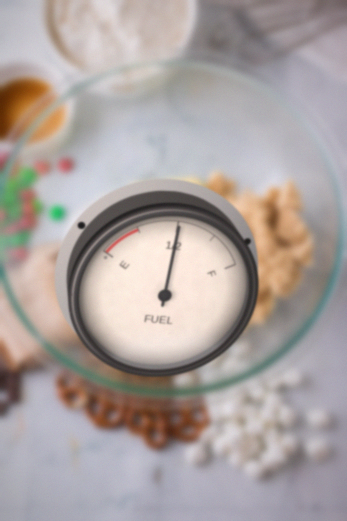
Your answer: **0.5**
